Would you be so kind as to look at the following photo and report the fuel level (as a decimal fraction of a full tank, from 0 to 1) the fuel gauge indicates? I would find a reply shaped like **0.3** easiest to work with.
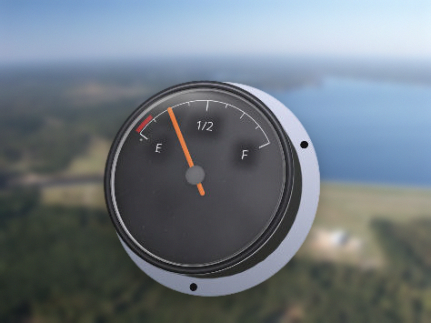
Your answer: **0.25**
